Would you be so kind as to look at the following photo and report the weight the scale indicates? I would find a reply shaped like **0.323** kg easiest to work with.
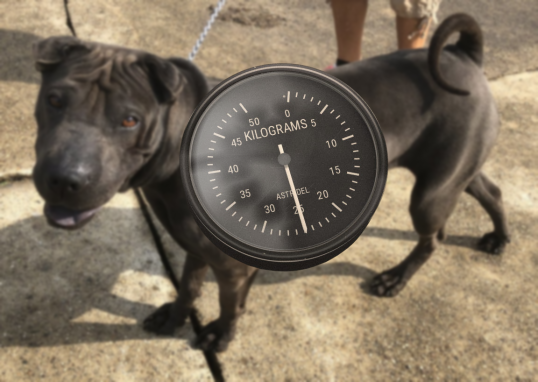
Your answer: **25** kg
